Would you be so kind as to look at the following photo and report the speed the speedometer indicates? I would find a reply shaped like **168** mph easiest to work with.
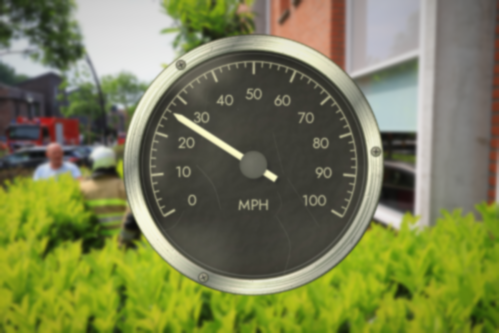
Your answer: **26** mph
